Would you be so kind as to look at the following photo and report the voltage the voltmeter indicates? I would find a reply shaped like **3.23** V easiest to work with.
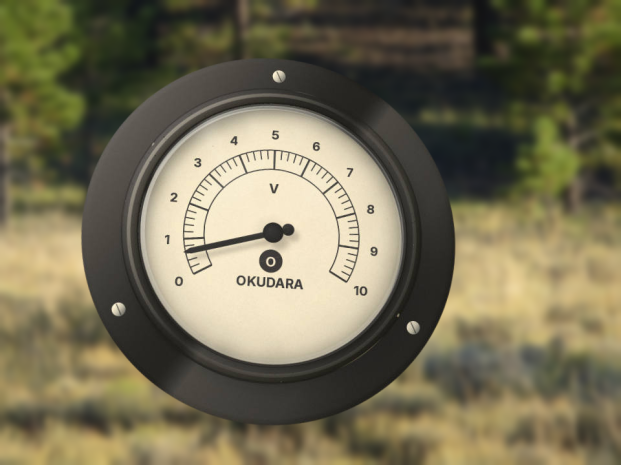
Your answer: **0.6** V
